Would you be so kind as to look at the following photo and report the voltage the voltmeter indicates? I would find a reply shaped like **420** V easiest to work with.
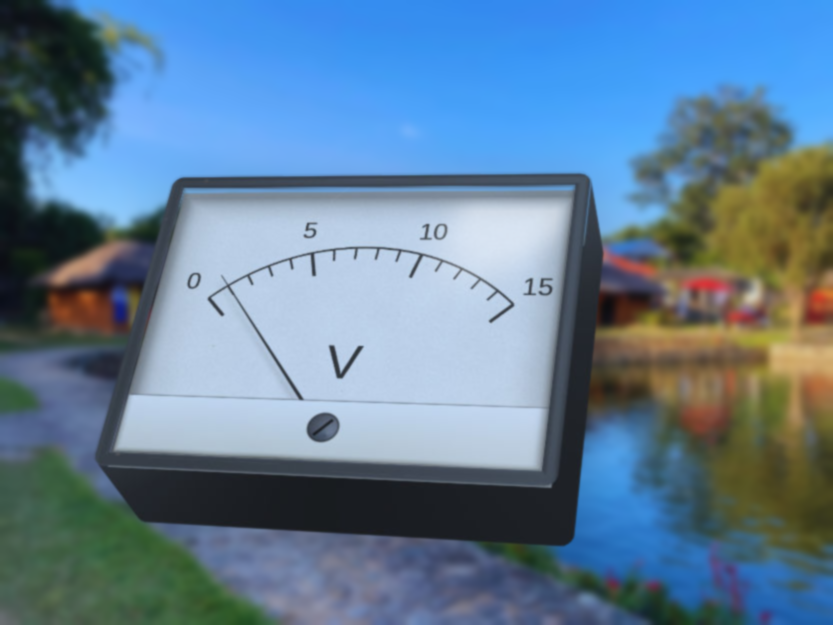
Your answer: **1** V
